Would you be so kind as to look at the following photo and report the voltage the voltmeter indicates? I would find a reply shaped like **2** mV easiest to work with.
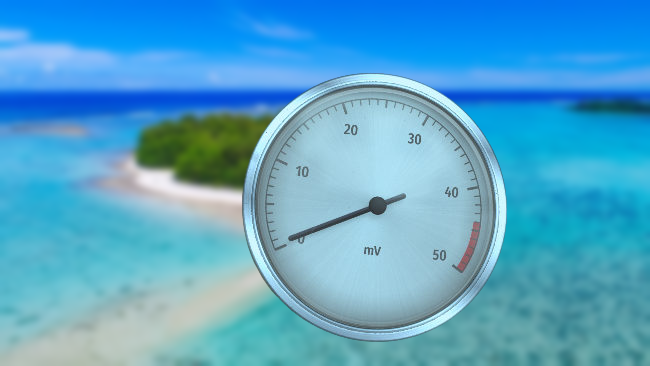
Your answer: **0.5** mV
